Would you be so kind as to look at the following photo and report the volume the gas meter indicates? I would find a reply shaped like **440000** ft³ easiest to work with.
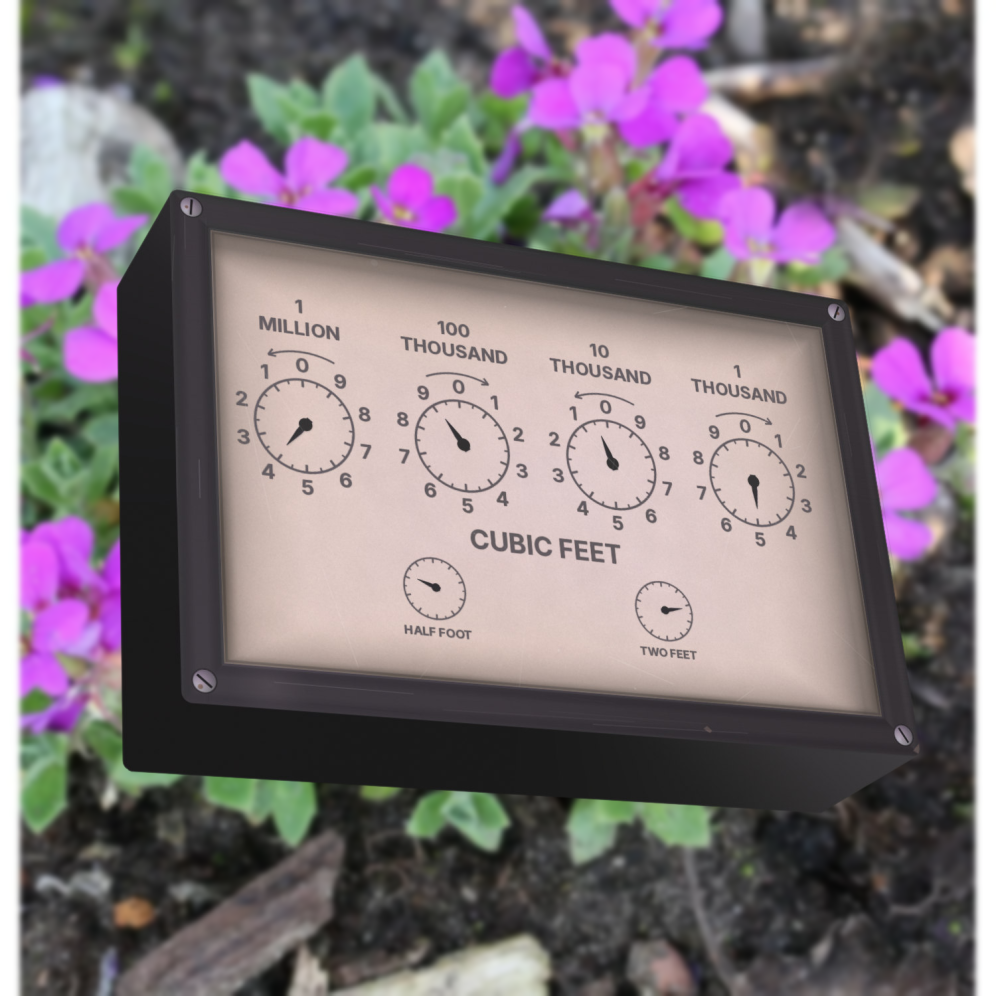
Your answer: **390500** ft³
